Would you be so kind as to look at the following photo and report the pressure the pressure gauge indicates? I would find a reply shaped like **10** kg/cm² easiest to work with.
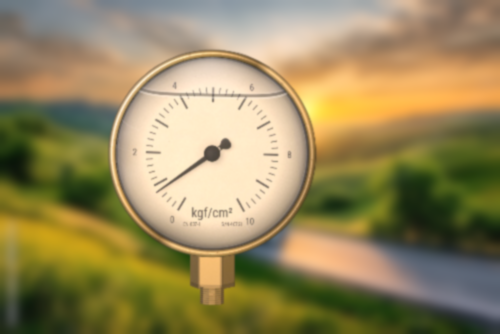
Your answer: **0.8** kg/cm²
